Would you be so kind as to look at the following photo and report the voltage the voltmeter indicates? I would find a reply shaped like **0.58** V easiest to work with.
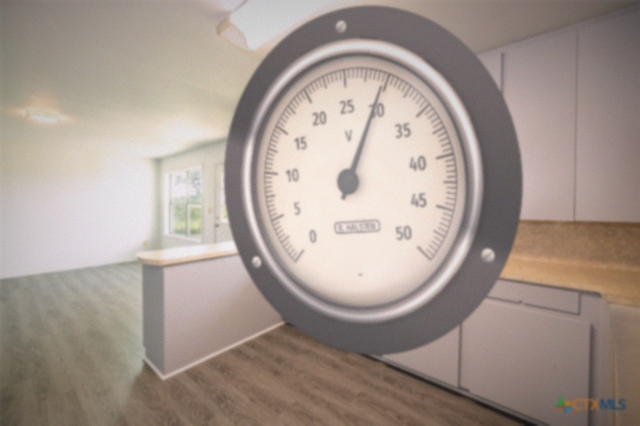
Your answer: **30** V
